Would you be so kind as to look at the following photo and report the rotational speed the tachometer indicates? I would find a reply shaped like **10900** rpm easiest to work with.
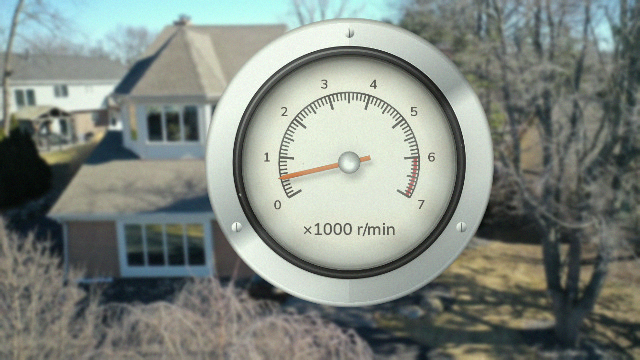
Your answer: **500** rpm
